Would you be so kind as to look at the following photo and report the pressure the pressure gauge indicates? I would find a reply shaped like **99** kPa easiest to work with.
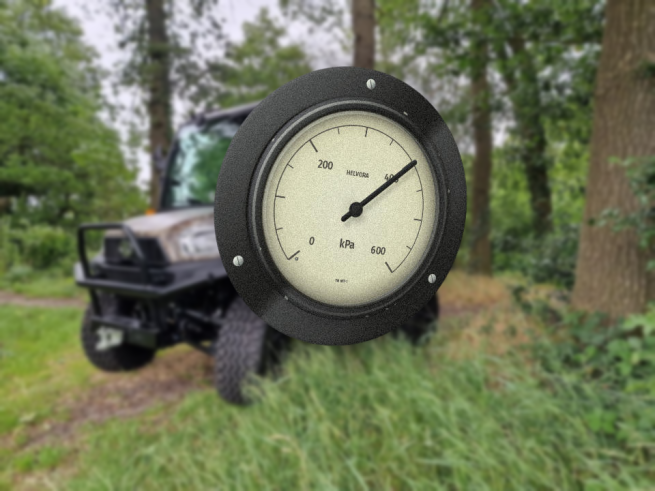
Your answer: **400** kPa
